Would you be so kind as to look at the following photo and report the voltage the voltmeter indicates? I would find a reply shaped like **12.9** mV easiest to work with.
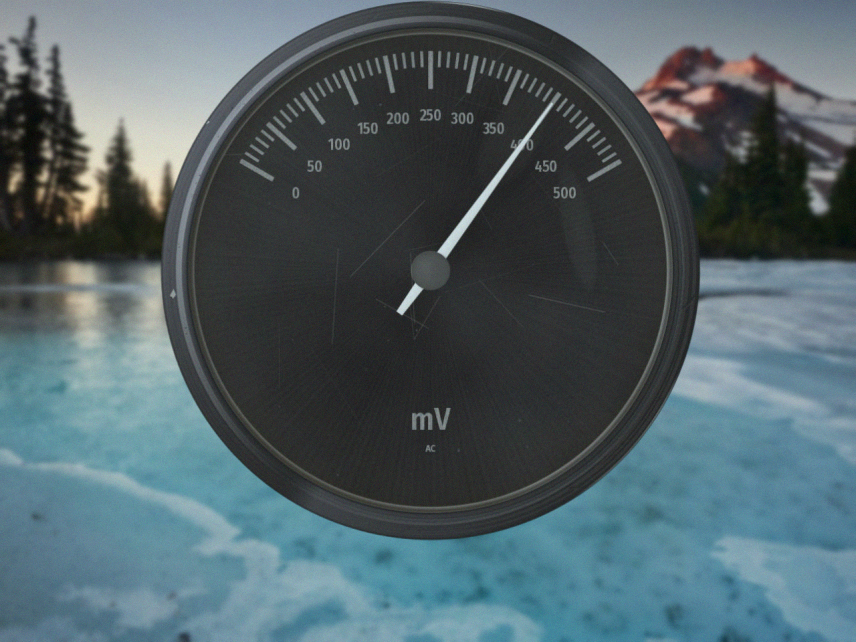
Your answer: **400** mV
